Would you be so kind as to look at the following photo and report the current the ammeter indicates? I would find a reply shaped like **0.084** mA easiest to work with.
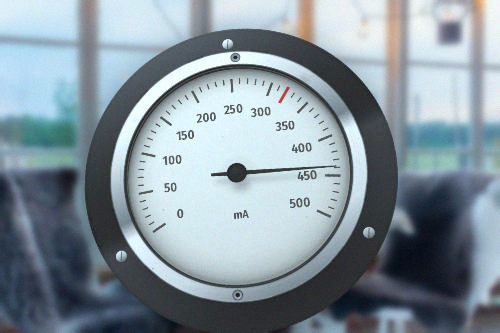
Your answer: **440** mA
